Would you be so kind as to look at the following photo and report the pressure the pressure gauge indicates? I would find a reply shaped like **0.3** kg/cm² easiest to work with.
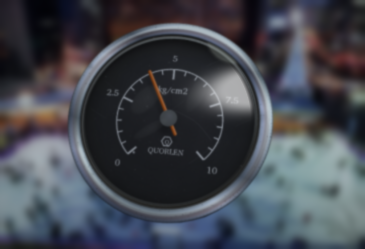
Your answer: **4** kg/cm²
